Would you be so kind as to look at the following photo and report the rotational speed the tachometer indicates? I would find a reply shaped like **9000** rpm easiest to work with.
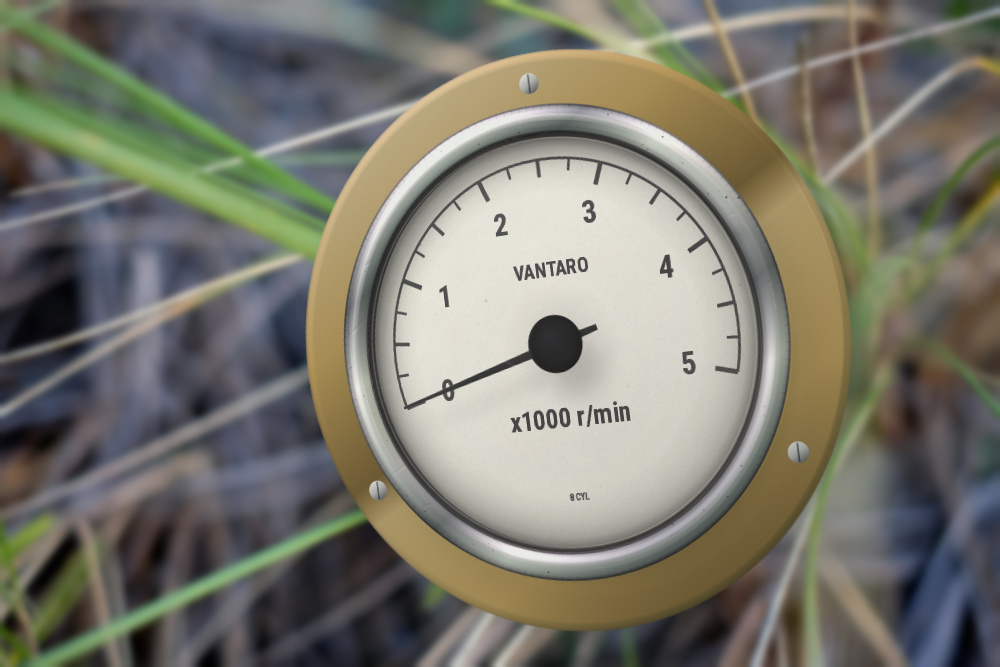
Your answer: **0** rpm
